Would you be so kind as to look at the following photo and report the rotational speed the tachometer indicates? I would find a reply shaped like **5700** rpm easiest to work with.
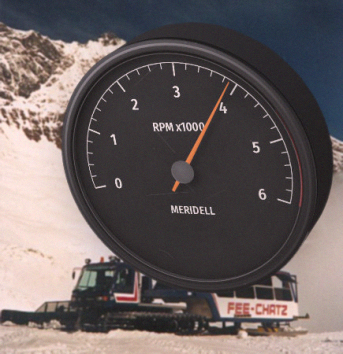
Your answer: **3900** rpm
